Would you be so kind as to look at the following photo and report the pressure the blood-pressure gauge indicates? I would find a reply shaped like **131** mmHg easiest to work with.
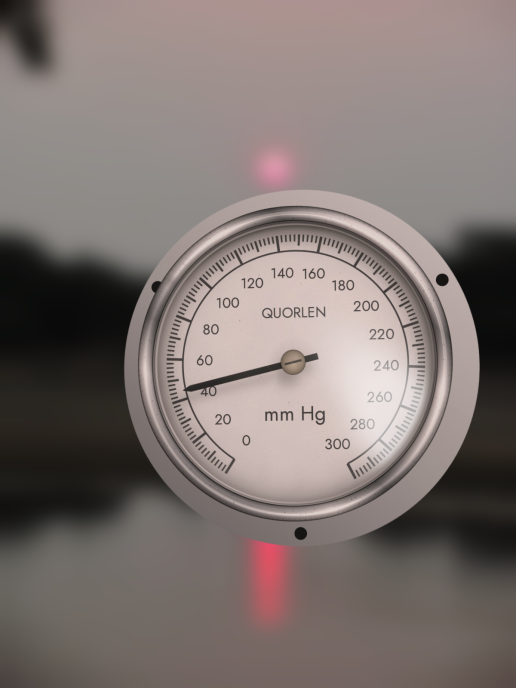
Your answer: **44** mmHg
